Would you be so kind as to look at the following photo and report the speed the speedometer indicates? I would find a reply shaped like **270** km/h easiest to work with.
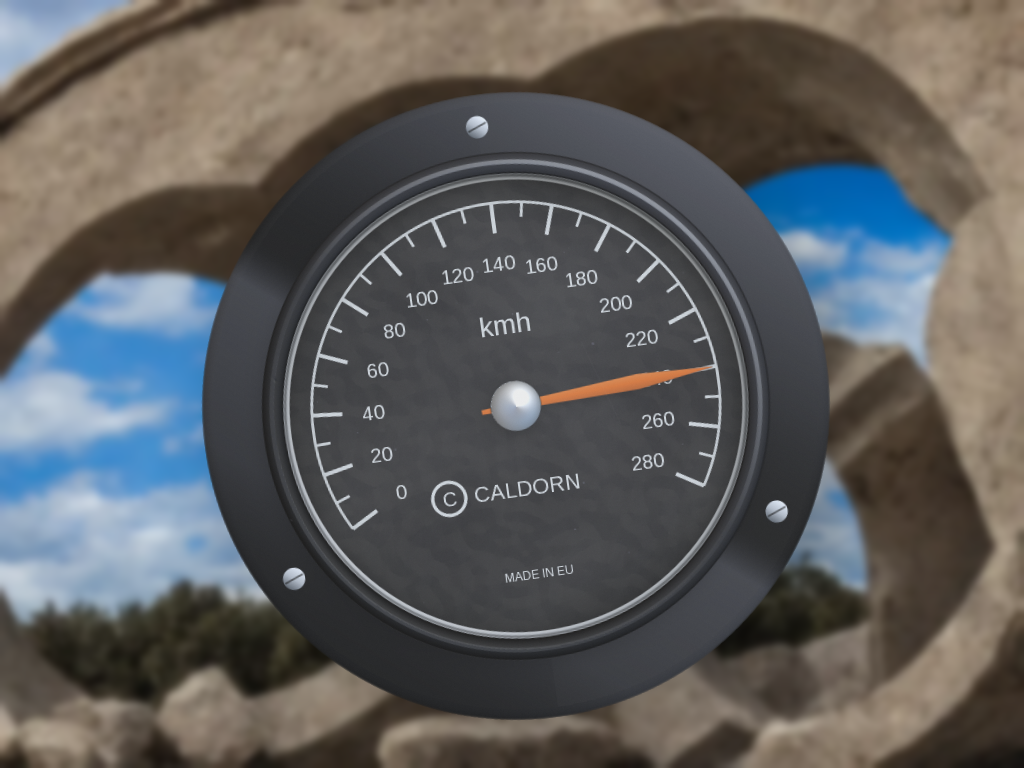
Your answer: **240** km/h
